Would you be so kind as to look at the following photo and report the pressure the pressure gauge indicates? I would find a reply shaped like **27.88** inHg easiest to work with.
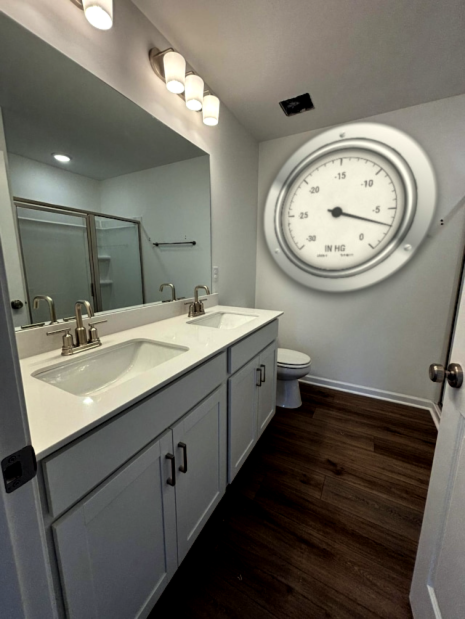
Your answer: **-3** inHg
